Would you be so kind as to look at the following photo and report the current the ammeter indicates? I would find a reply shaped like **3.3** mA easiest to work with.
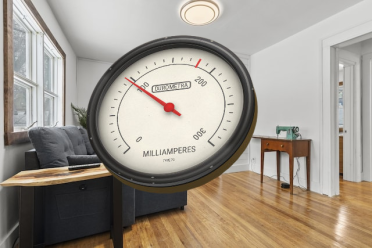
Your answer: **95** mA
